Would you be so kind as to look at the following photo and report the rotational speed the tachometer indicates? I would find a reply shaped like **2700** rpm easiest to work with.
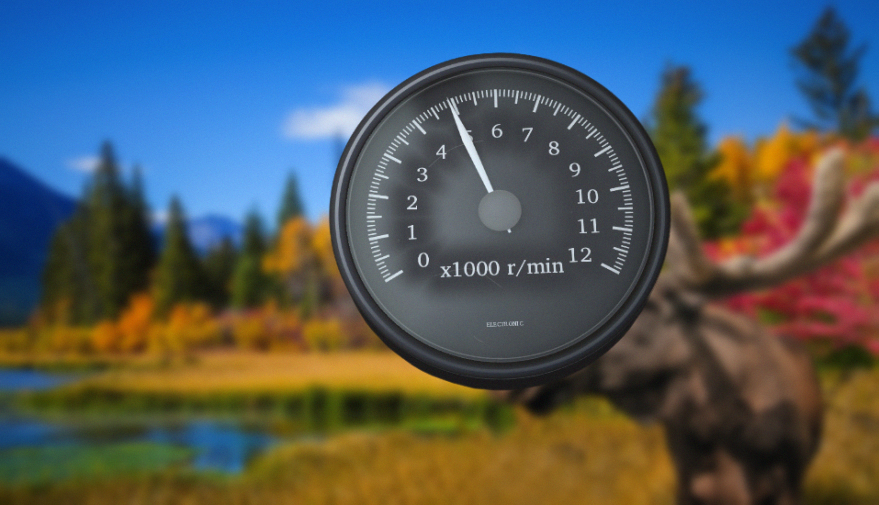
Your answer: **4900** rpm
